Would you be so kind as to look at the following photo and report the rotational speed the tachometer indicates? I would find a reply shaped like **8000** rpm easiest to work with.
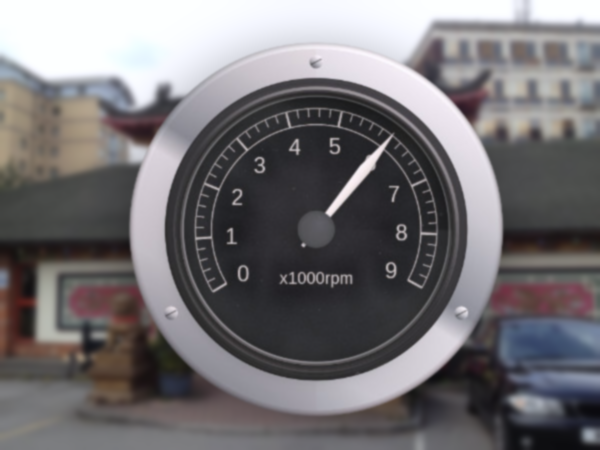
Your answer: **6000** rpm
